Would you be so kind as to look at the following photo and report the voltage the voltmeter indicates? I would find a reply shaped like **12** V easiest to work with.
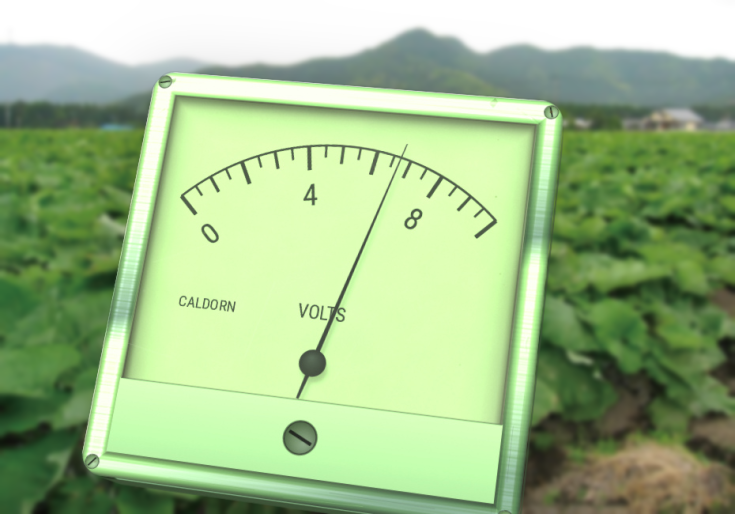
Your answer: **6.75** V
